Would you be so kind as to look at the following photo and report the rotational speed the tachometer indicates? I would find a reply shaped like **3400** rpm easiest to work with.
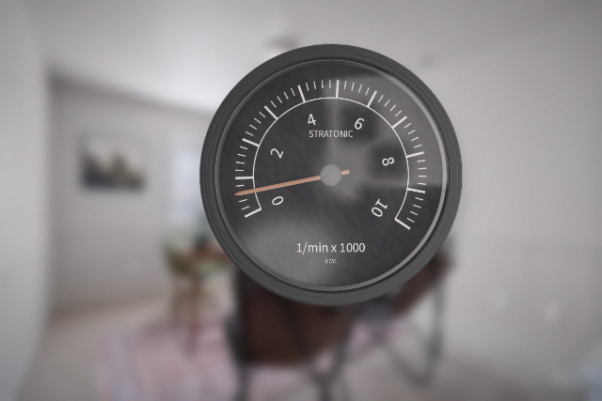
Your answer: **600** rpm
